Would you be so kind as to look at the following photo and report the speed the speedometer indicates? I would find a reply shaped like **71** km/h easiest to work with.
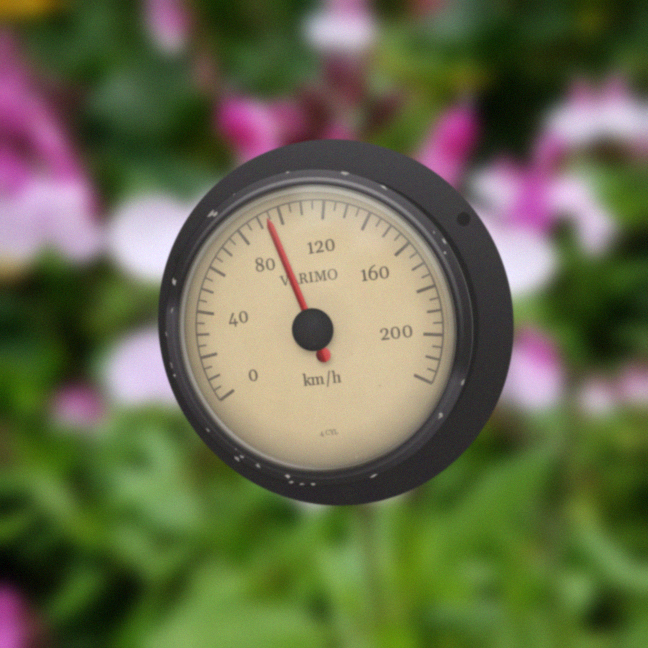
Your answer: **95** km/h
